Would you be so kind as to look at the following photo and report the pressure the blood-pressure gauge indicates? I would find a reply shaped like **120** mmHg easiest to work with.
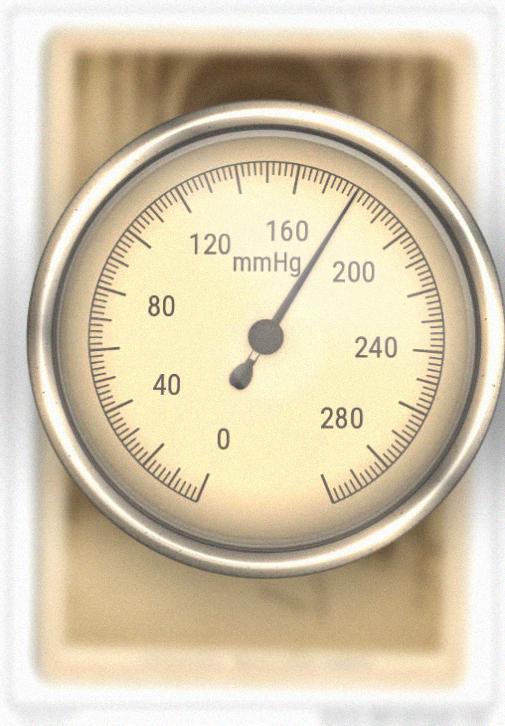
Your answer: **180** mmHg
